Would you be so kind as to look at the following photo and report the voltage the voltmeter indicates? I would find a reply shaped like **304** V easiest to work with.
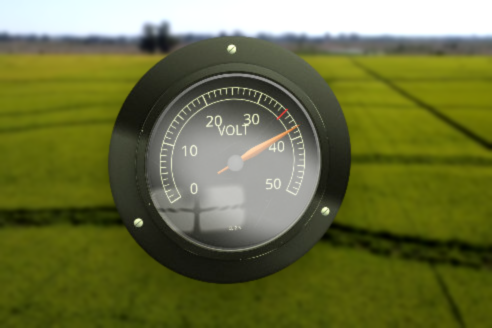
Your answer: **38** V
